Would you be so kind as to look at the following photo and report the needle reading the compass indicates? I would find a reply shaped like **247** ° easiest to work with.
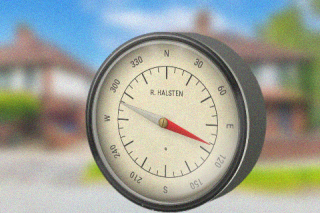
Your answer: **110** °
